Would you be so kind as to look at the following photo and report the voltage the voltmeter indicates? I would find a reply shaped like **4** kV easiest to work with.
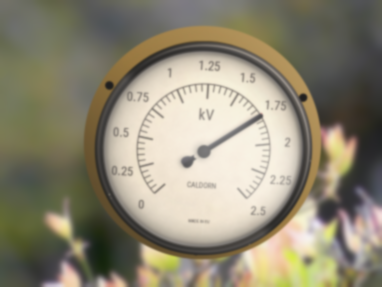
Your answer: **1.75** kV
